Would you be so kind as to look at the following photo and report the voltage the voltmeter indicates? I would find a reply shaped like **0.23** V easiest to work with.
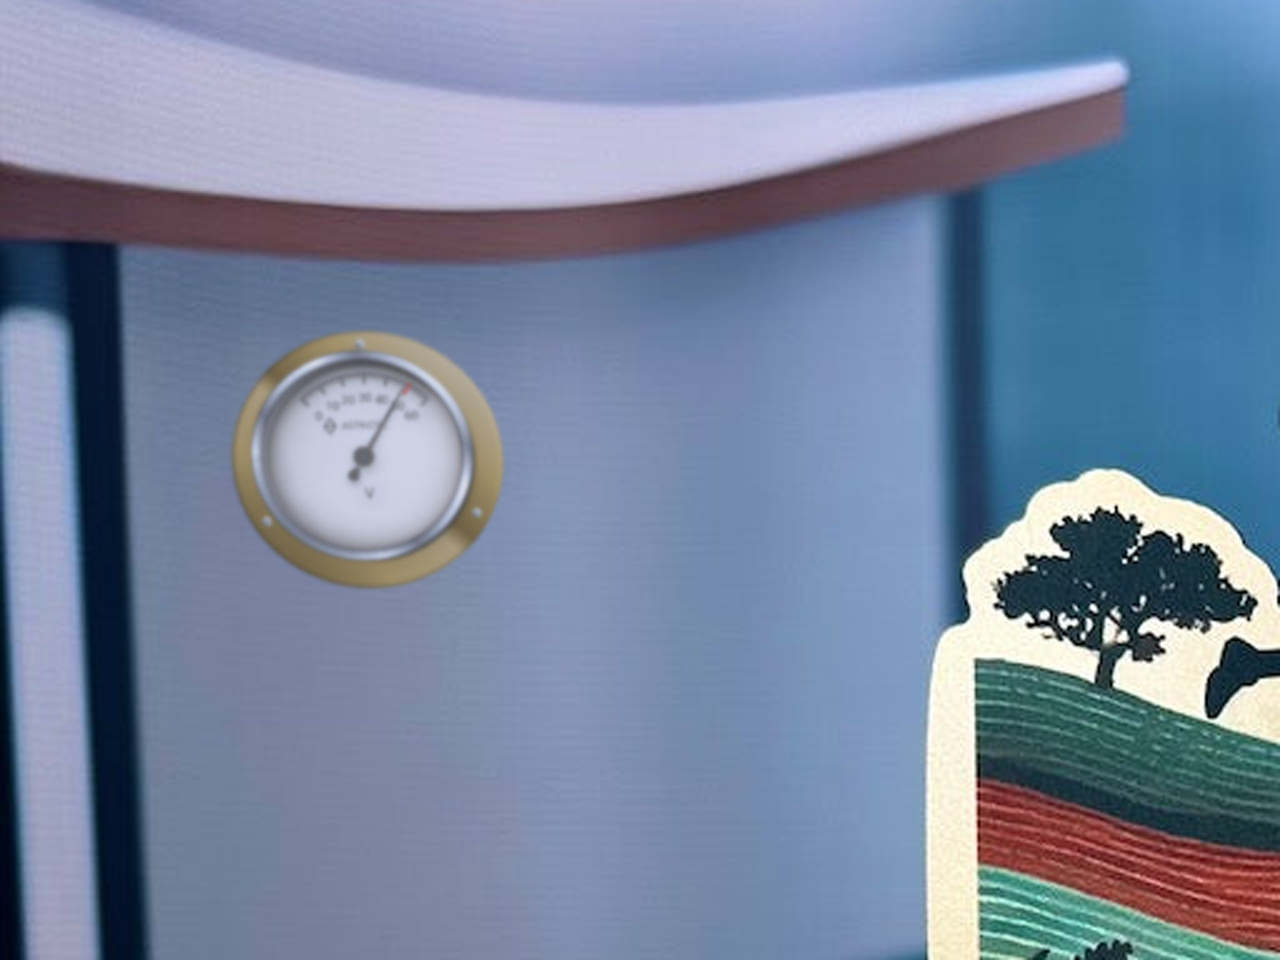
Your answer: **50** V
